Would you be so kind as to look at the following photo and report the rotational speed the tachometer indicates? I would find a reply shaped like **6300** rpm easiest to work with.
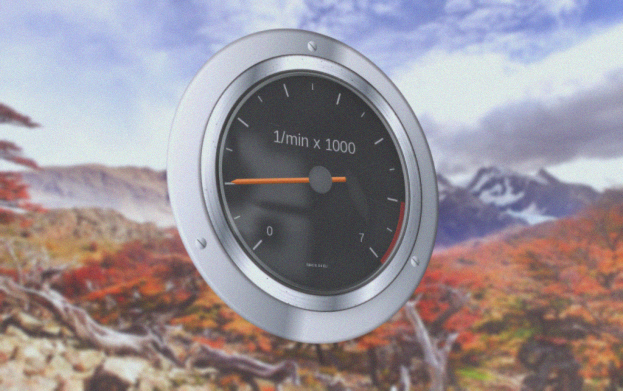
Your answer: **1000** rpm
